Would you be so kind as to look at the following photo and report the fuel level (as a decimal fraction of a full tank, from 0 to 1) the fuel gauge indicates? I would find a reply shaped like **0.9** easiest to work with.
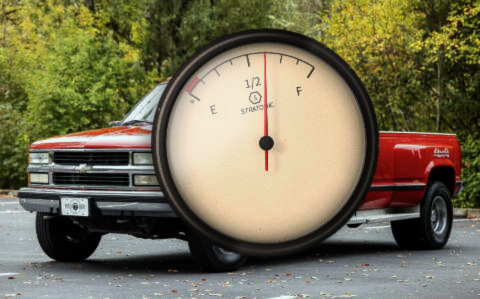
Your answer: **0.625**
